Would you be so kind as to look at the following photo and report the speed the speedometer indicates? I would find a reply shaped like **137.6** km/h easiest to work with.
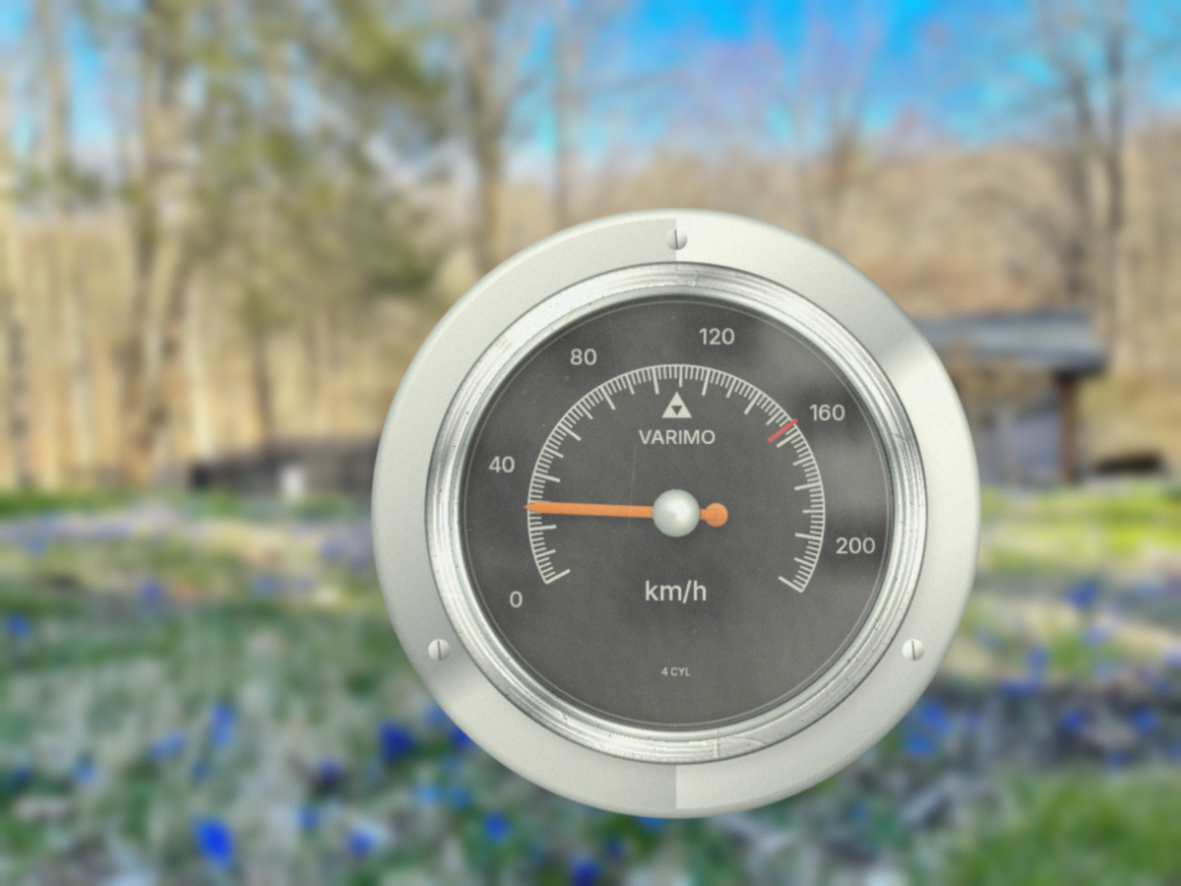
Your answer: **28** km/h
